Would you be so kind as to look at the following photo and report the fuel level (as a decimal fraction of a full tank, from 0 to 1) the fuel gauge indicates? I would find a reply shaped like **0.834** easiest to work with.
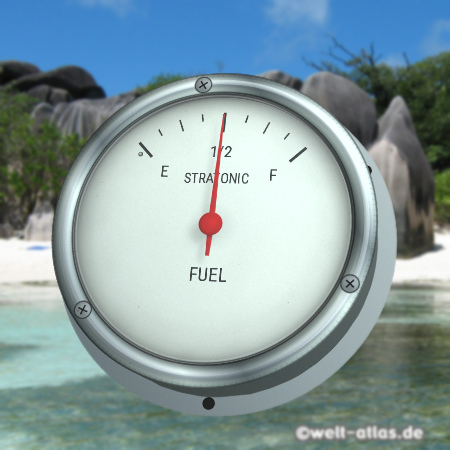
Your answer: **0.5**
